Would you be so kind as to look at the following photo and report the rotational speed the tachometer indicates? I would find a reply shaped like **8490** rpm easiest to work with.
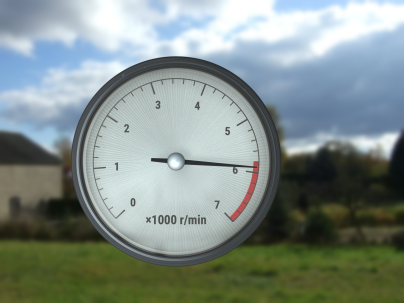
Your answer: **5900** rpm
